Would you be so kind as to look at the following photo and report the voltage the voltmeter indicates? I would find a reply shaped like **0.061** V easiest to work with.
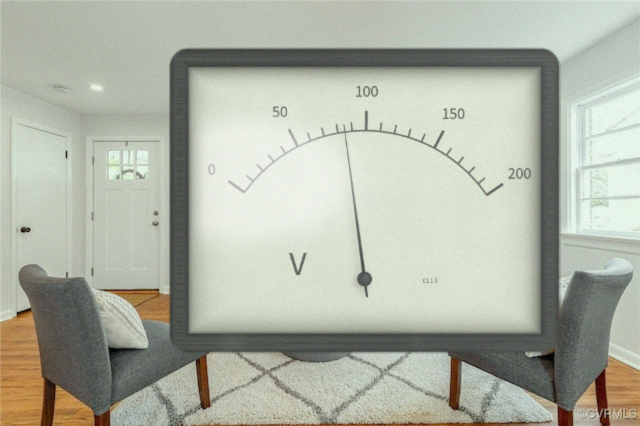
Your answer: **85** V
